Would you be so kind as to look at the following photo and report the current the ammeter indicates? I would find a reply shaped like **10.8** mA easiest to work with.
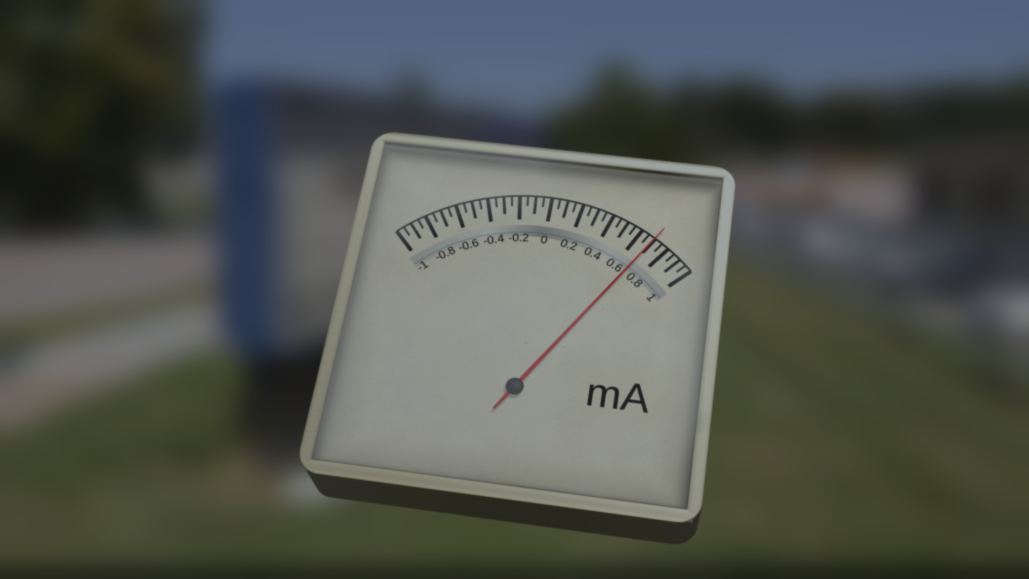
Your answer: **0.7** mA
